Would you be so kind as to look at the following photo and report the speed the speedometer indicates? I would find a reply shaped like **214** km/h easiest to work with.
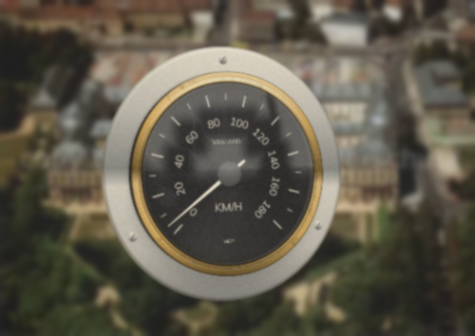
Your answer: **5** km/h
